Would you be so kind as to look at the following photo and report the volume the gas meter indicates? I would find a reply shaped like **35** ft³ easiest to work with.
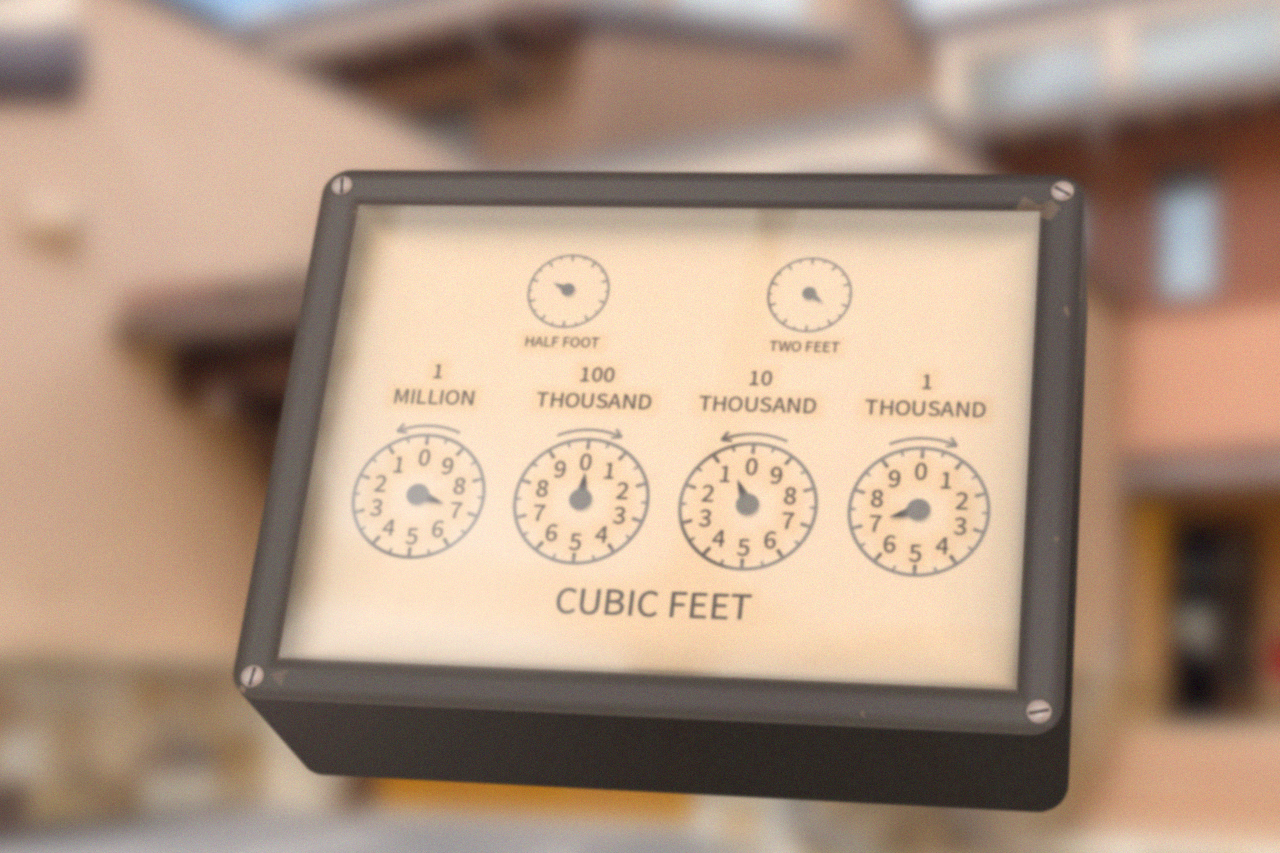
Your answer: **700700** ft³
